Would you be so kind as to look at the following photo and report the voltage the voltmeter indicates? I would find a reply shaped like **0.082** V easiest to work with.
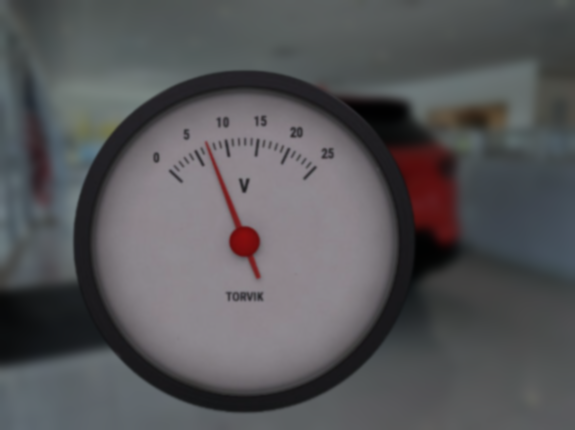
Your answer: **7** V
